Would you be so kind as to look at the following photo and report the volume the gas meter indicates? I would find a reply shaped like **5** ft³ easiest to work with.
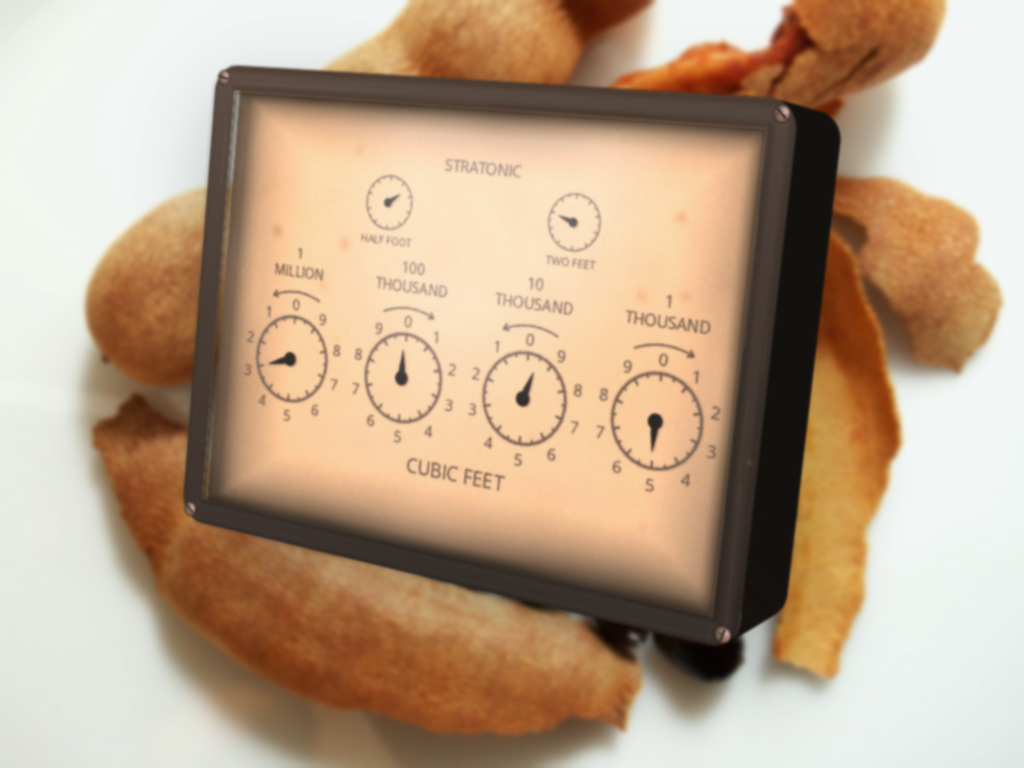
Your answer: **299500** ft³
